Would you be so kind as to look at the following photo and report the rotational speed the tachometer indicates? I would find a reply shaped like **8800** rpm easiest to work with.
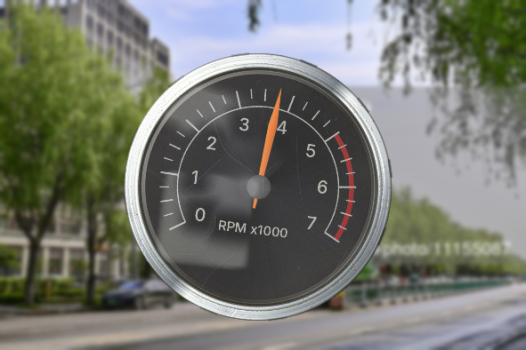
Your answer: **3750** rpm
